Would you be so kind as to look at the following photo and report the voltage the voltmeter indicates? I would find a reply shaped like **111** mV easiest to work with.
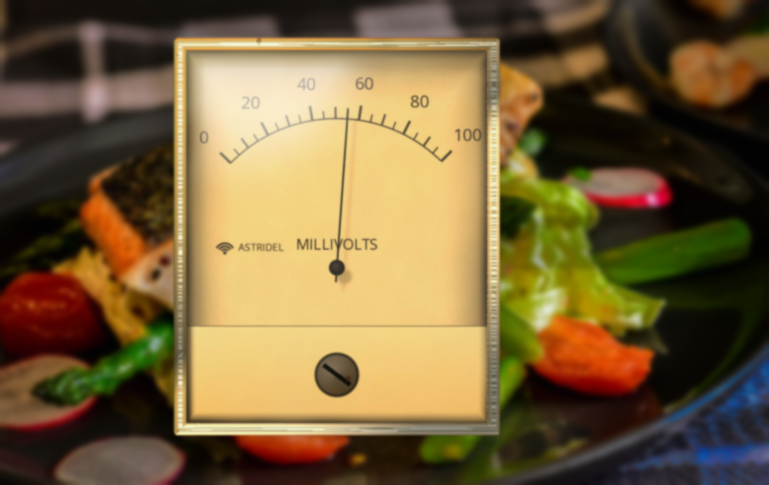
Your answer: **55** mV
